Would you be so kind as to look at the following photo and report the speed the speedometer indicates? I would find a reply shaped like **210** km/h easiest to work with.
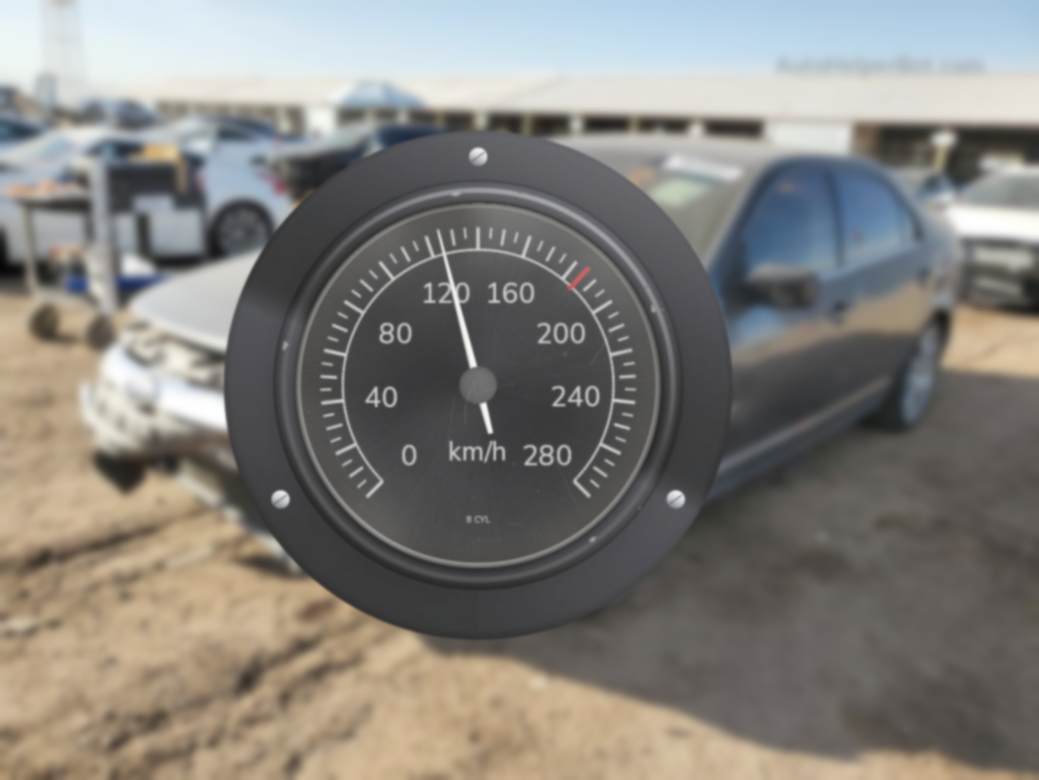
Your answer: **125** km/h
